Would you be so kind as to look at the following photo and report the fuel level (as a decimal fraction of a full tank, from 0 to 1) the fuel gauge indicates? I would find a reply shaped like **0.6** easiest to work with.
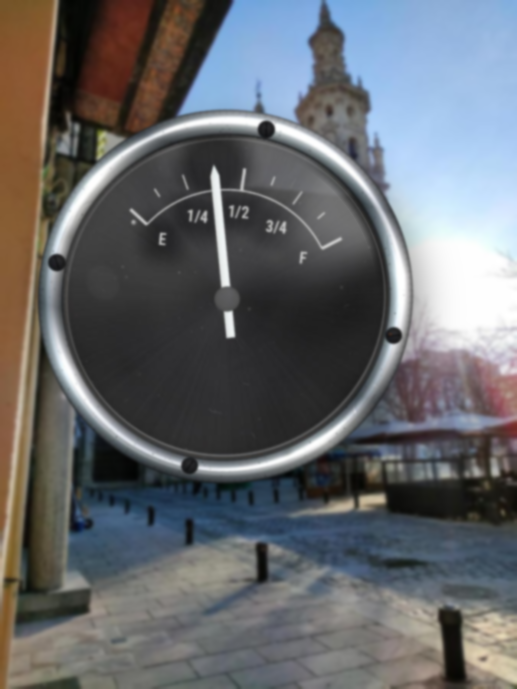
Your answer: **0.375**
